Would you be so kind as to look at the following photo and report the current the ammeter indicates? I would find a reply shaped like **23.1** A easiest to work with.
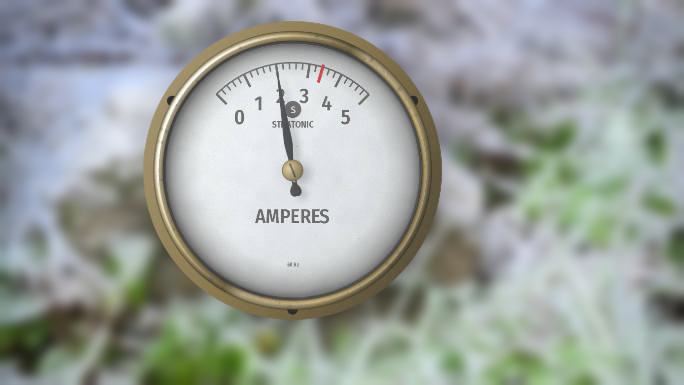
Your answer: **2** A
